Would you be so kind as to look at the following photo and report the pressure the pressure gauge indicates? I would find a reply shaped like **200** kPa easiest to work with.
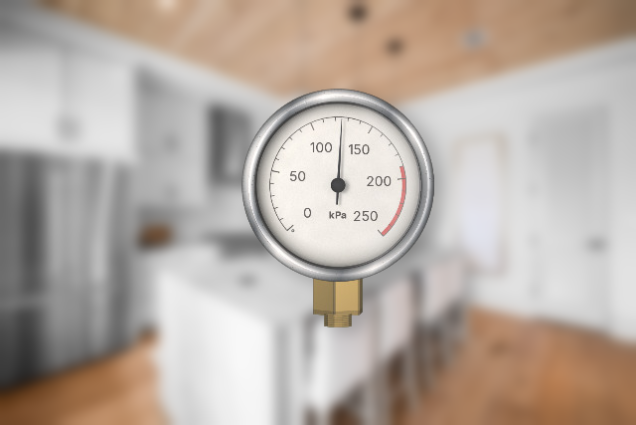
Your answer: **125** kPa
